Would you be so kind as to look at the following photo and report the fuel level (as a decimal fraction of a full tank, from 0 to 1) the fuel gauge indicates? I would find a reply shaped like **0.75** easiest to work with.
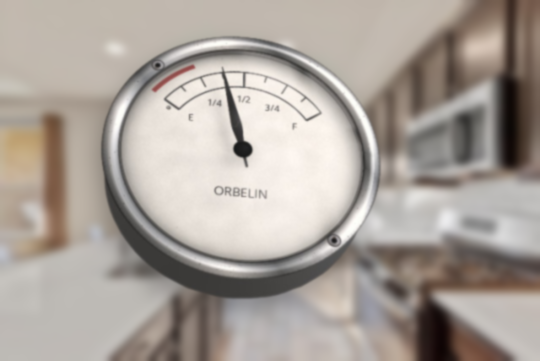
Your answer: **0.375**
